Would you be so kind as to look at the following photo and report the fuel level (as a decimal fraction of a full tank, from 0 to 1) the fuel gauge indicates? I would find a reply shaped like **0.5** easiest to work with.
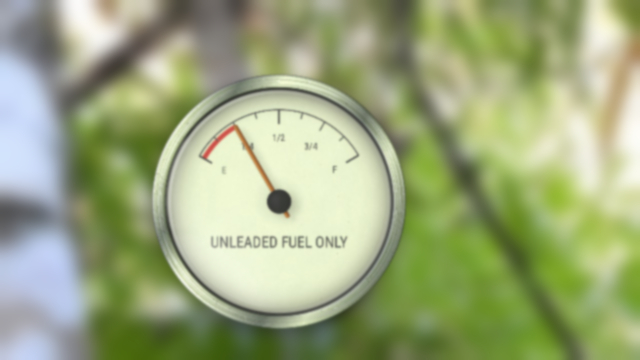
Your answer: **0.25**
